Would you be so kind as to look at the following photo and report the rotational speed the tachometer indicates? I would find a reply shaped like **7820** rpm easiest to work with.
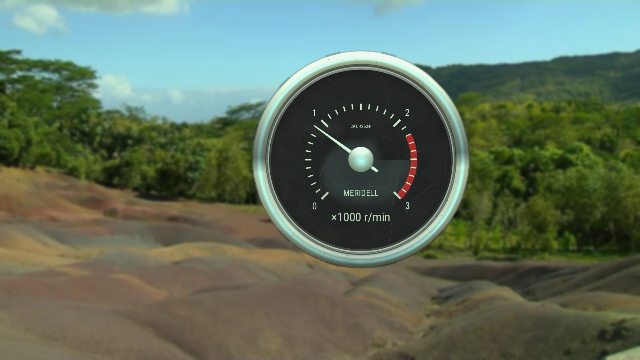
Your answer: **900** rpm
